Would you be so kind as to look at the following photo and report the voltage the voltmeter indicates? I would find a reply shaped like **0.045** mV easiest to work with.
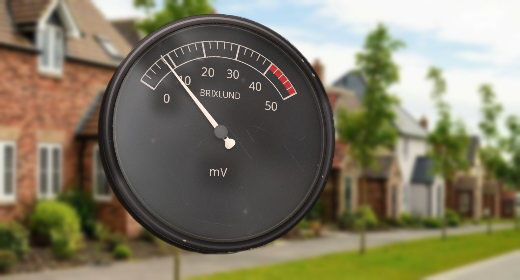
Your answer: **8** mV
